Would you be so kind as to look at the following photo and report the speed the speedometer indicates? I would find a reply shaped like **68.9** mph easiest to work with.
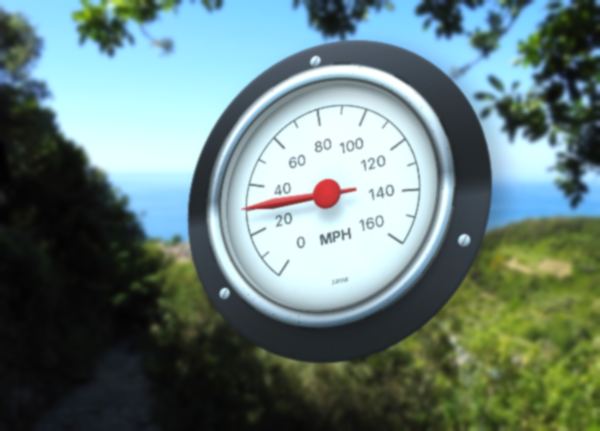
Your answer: **30** mph
